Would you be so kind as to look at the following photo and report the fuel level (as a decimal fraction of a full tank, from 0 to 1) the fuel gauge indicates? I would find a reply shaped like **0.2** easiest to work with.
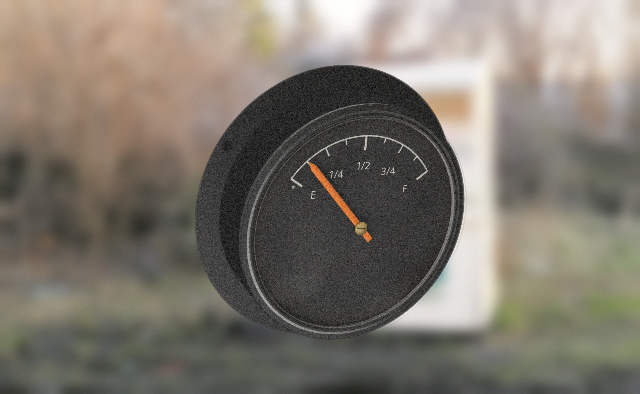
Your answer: **0.125**
